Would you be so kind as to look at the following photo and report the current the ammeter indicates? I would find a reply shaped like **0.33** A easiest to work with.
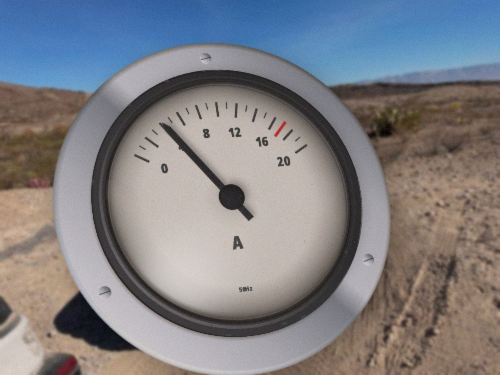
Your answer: **4** A
